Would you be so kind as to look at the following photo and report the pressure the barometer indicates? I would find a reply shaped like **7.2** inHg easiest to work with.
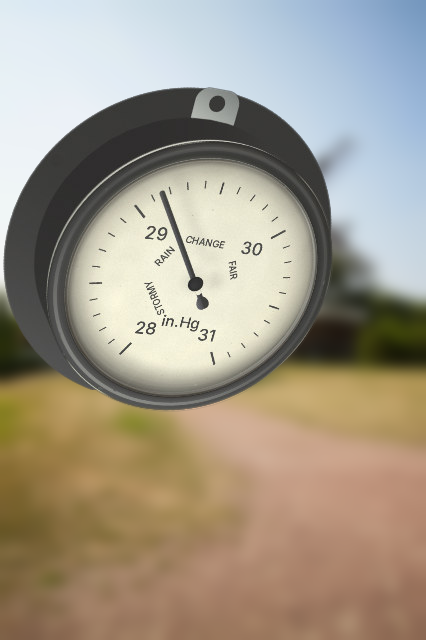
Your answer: **29.15** inHg
